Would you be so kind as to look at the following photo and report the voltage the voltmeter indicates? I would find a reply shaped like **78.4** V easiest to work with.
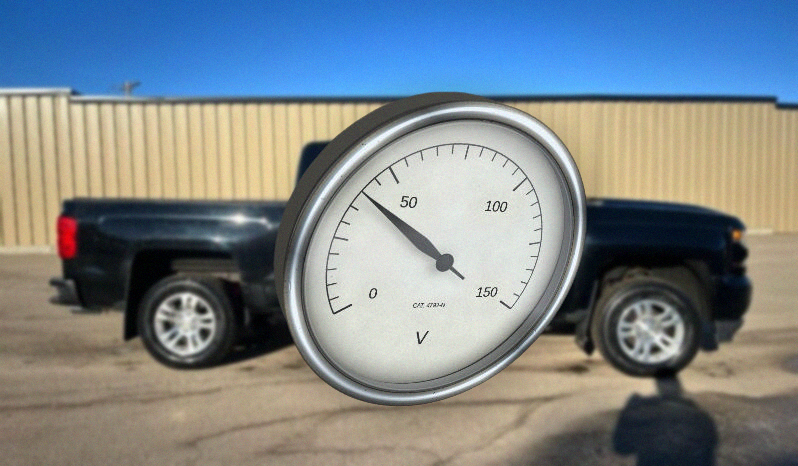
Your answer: **40** V
